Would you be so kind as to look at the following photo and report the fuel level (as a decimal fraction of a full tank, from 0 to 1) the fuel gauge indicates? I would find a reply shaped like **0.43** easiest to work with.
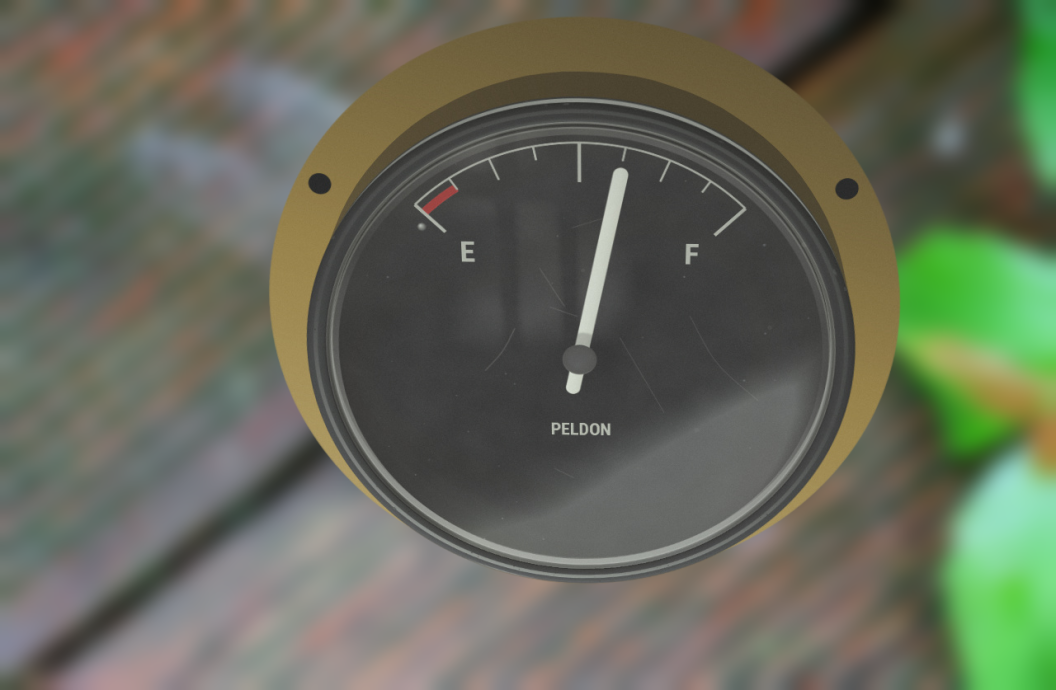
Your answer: **0.625**
